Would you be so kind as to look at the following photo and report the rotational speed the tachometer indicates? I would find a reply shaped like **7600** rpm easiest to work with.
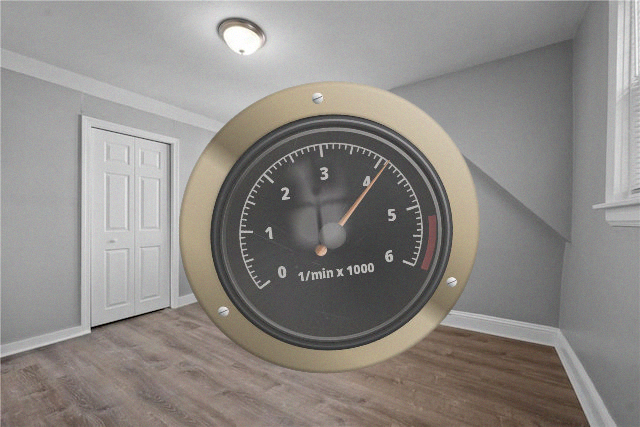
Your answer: **4100** rpm
